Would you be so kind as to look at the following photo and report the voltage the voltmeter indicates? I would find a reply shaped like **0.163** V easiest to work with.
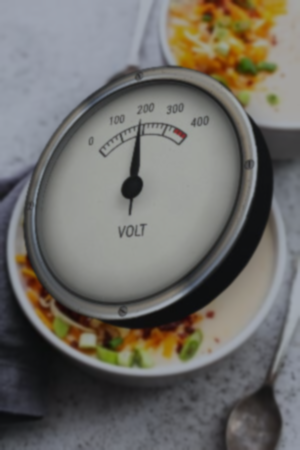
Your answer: **200** V
